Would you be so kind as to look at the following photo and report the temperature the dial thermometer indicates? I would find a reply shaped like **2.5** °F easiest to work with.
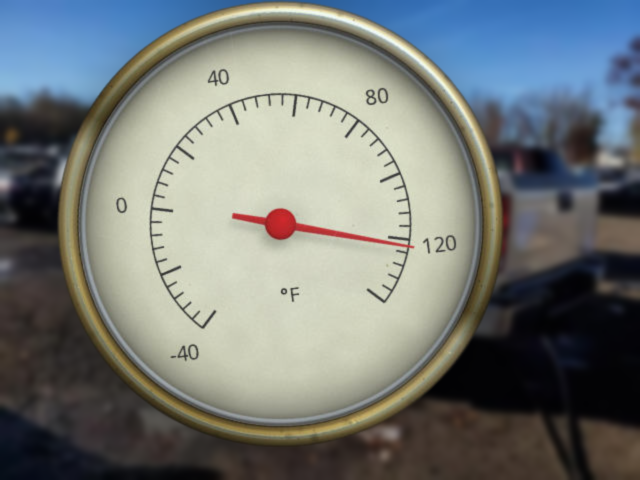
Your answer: **122** °F
